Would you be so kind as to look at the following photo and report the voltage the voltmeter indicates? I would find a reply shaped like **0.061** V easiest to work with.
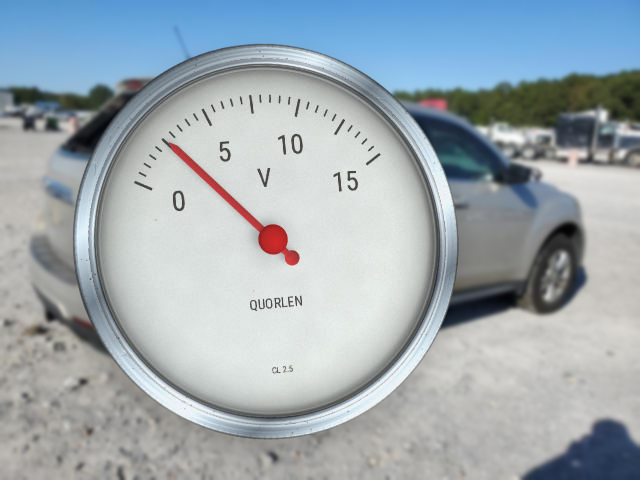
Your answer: **2.5** V
